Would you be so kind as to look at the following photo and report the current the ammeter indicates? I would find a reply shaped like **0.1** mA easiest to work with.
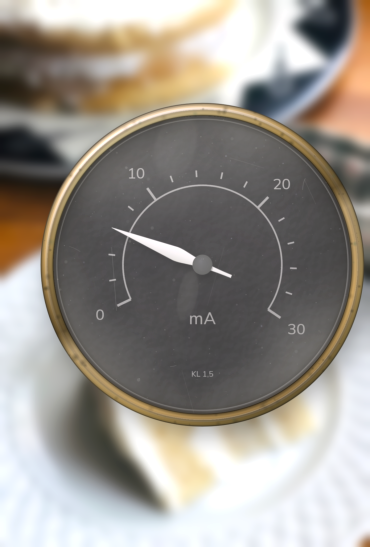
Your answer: **6** mA
